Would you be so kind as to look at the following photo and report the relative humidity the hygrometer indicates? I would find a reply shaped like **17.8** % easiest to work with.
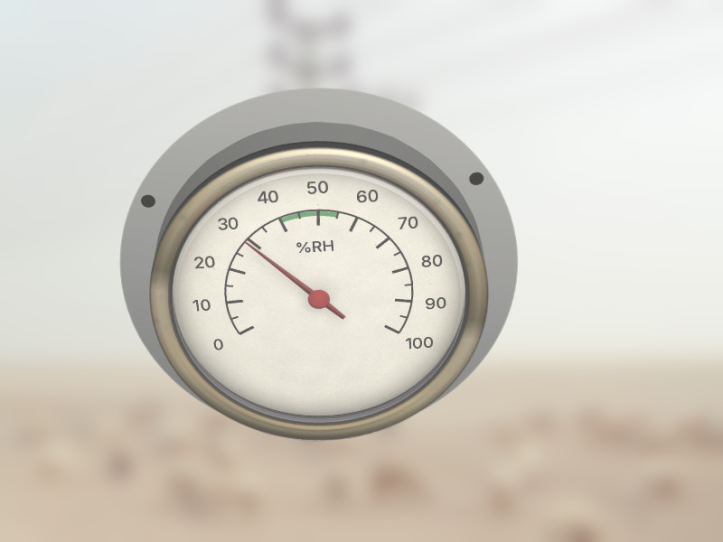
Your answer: **30** %
